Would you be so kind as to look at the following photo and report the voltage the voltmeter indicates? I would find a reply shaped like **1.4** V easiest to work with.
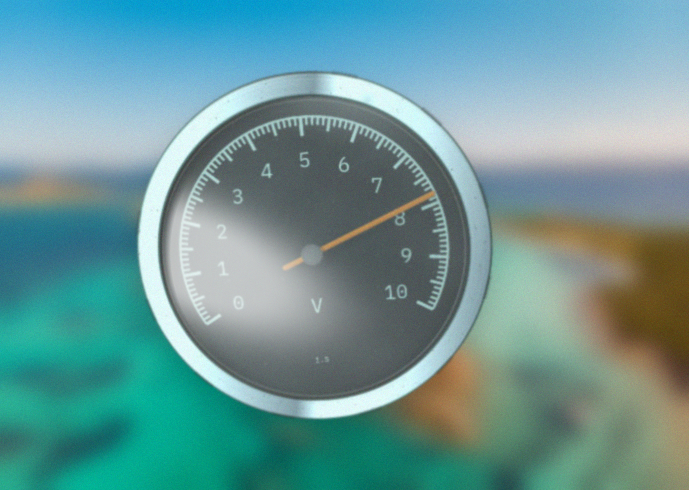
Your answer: **7.8** V
